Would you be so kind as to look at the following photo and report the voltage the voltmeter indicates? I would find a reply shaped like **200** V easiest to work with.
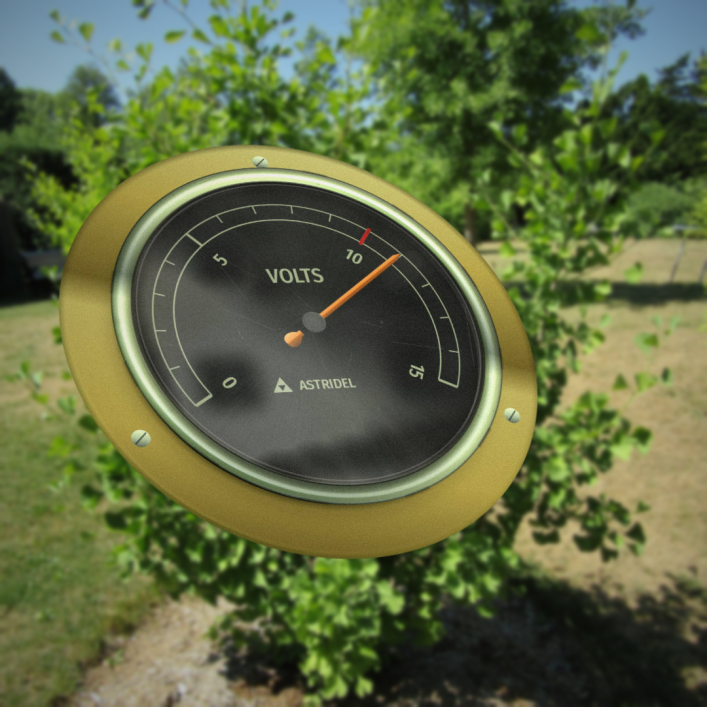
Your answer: **11** V
